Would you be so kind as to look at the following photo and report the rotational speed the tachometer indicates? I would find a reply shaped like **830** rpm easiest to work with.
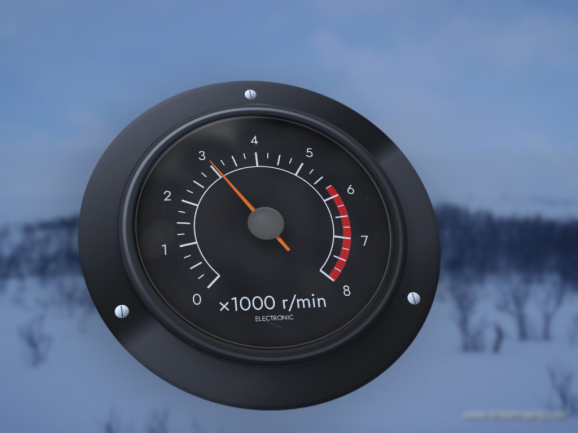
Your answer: **3000** rpm
